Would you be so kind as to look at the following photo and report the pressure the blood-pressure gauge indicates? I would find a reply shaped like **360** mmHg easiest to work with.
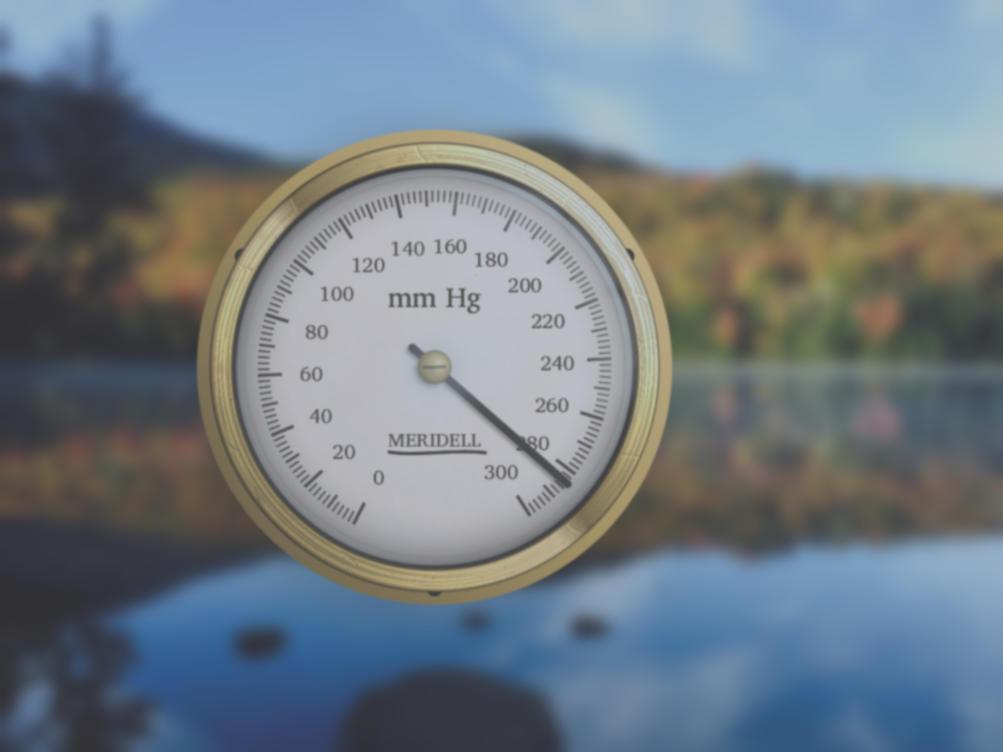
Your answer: **284** mmHg
